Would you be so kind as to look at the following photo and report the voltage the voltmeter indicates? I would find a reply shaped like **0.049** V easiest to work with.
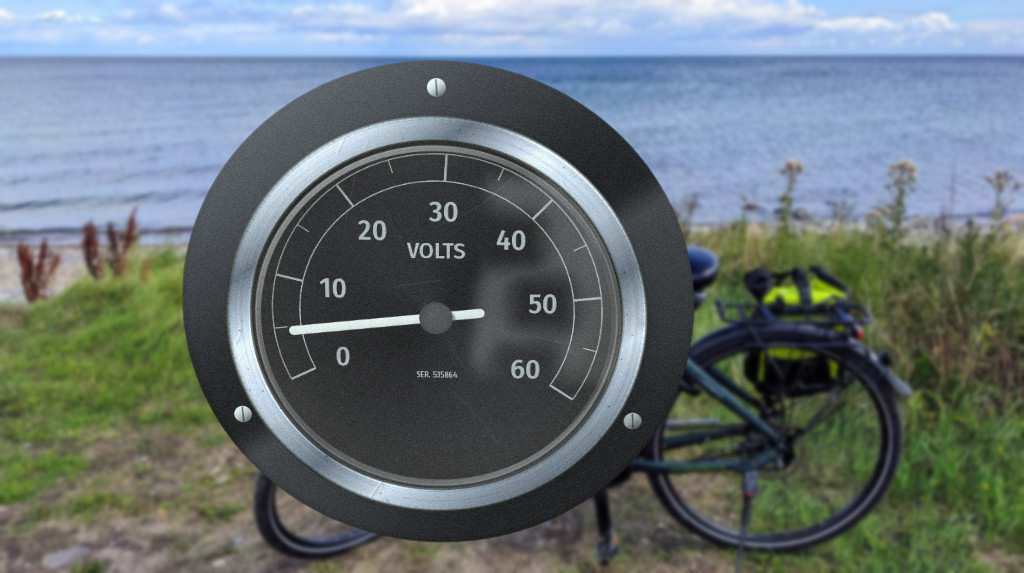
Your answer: **5** V
